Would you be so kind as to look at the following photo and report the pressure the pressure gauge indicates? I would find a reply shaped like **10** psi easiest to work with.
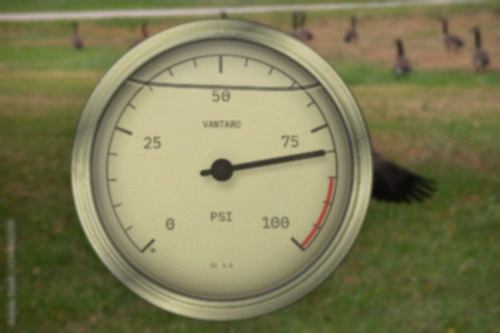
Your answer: **80** psi
